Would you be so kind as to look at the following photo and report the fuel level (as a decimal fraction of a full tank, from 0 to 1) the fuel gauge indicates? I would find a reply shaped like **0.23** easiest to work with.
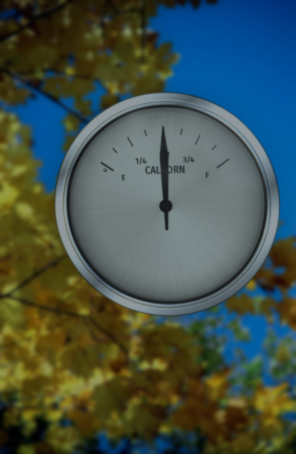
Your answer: **0.5**
